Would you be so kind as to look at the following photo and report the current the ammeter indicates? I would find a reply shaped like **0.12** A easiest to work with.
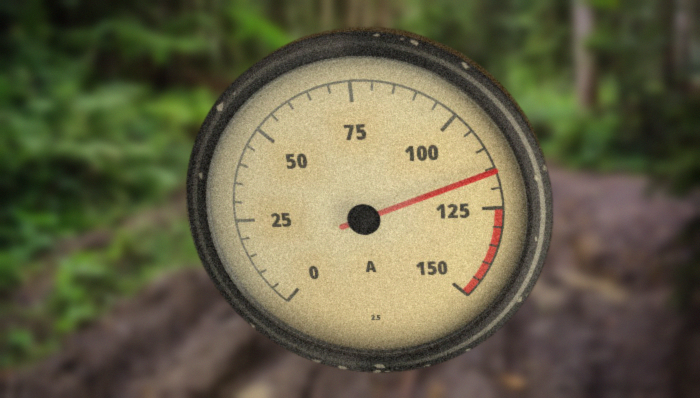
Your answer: **115** A
